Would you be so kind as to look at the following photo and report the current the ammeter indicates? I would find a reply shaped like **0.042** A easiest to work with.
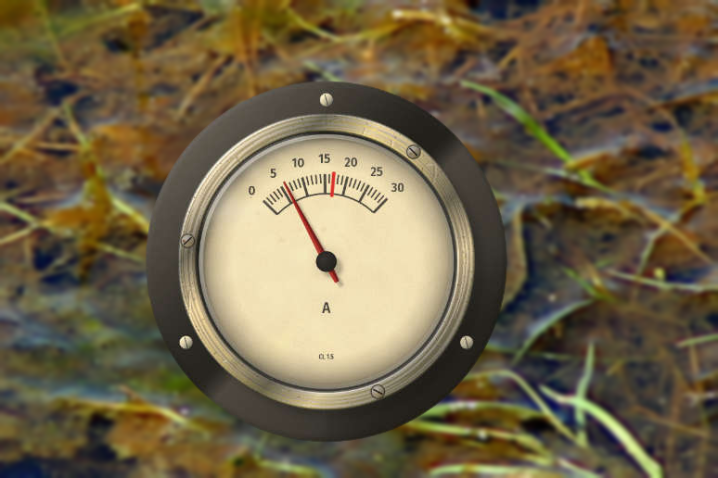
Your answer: **6** A
